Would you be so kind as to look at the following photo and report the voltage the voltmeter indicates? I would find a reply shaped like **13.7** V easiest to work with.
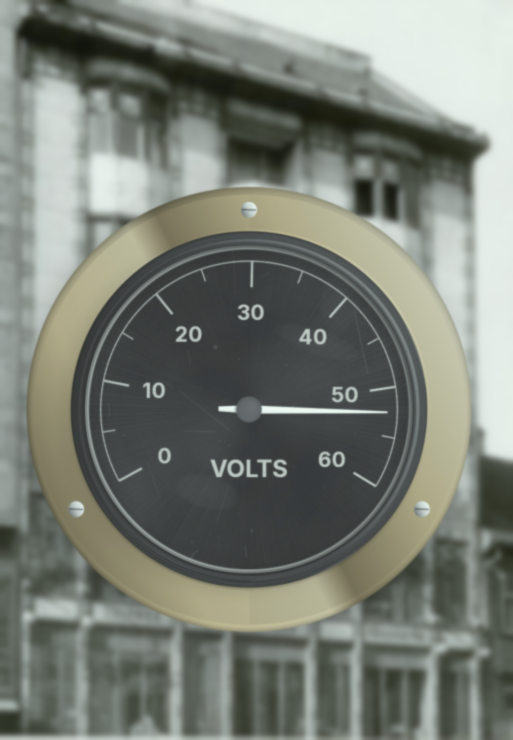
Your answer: **52.5** V
